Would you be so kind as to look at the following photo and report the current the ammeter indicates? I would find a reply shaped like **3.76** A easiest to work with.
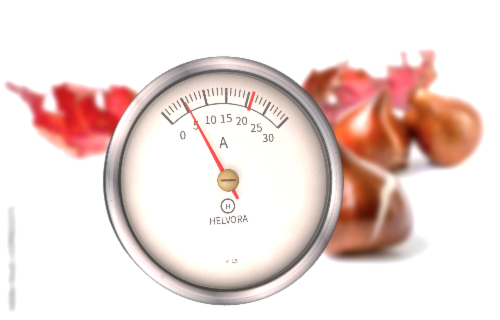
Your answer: **5** A
